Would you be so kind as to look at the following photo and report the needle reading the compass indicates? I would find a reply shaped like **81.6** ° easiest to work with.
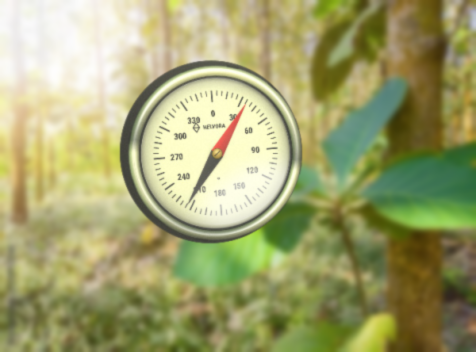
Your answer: **35** °
